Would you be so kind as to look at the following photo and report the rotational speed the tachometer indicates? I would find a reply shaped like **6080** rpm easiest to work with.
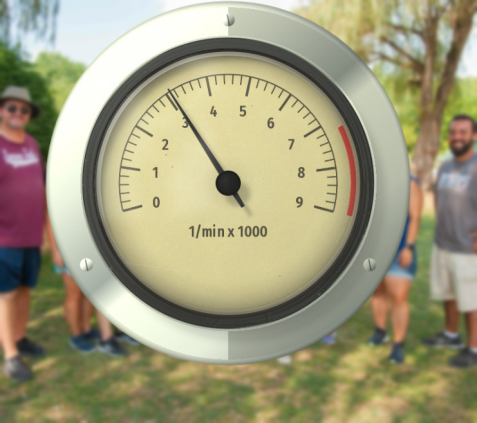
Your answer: **3100** rpm
